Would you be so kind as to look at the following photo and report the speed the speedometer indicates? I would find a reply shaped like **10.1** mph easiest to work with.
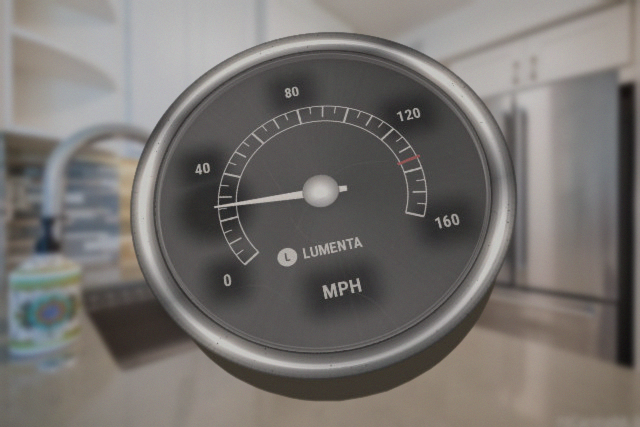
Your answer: **25** mph
